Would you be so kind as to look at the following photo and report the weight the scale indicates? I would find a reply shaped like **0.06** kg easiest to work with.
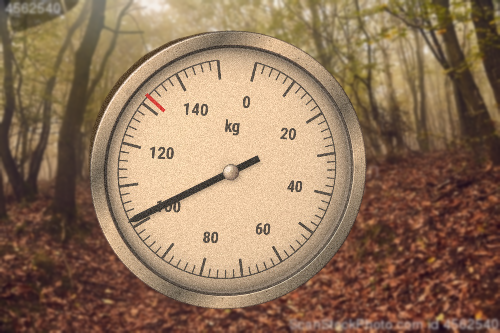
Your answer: **102** kg
